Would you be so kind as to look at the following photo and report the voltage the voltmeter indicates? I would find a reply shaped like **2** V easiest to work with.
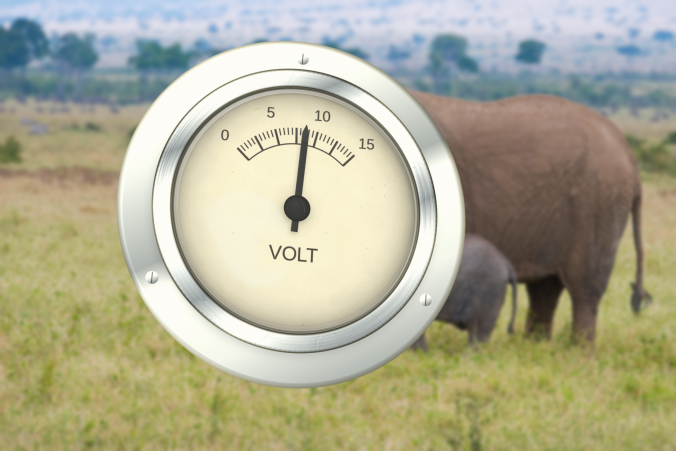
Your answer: **8.5** V
